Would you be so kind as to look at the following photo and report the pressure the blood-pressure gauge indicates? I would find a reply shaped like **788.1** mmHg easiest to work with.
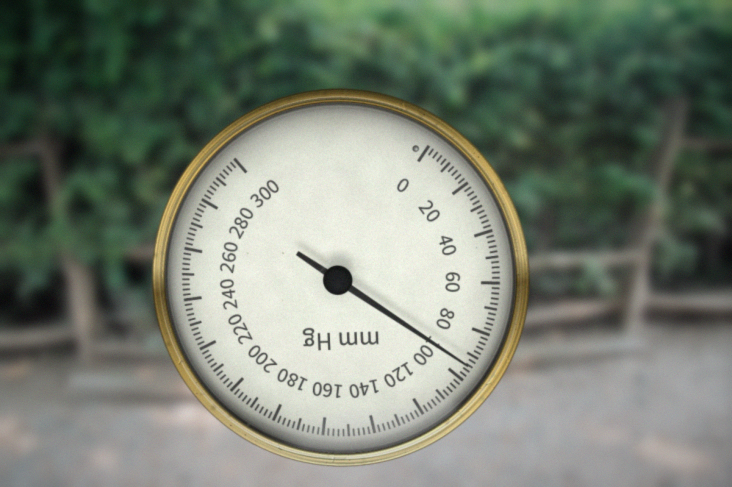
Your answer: **94** mmHg
